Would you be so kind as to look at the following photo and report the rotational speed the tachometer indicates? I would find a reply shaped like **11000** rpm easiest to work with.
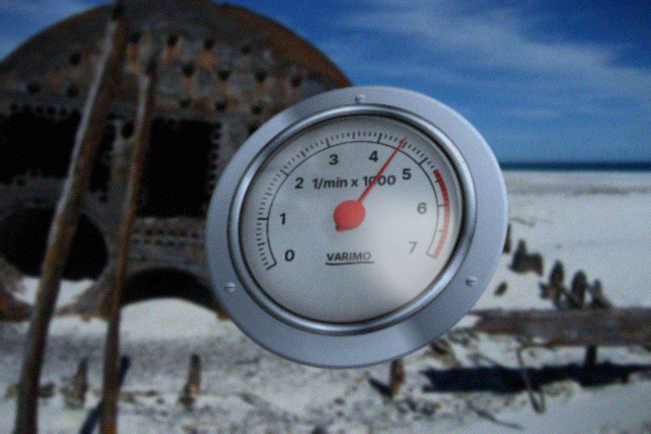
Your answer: **4500** rpm
